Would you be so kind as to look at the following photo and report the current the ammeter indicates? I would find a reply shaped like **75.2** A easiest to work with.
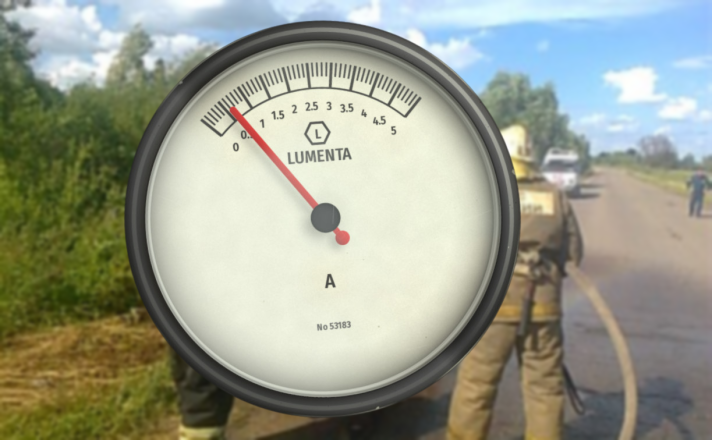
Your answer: **0.6** A
